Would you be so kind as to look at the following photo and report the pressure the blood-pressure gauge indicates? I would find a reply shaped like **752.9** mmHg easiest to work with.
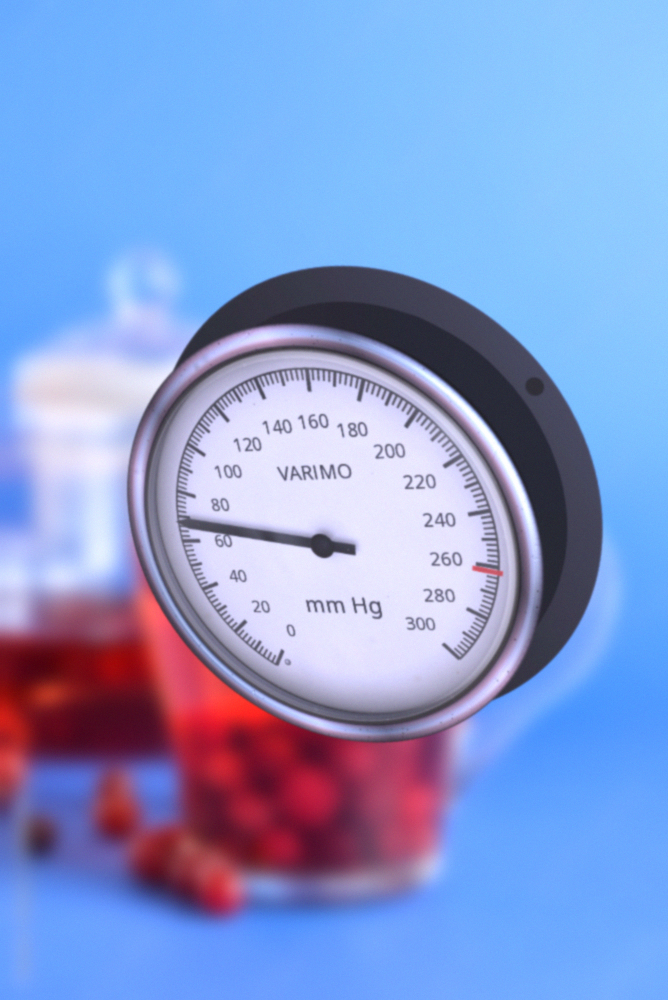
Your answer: **70** mmHg
